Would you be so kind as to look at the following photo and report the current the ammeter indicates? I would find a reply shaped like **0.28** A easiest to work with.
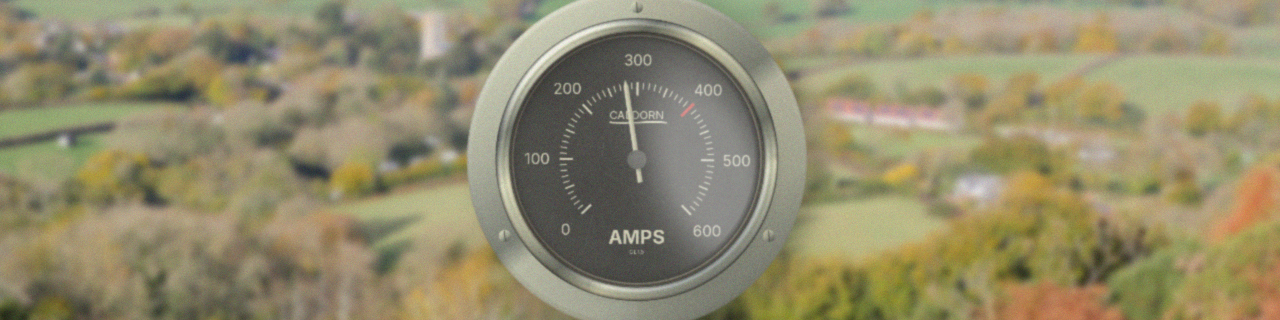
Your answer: **280** A
